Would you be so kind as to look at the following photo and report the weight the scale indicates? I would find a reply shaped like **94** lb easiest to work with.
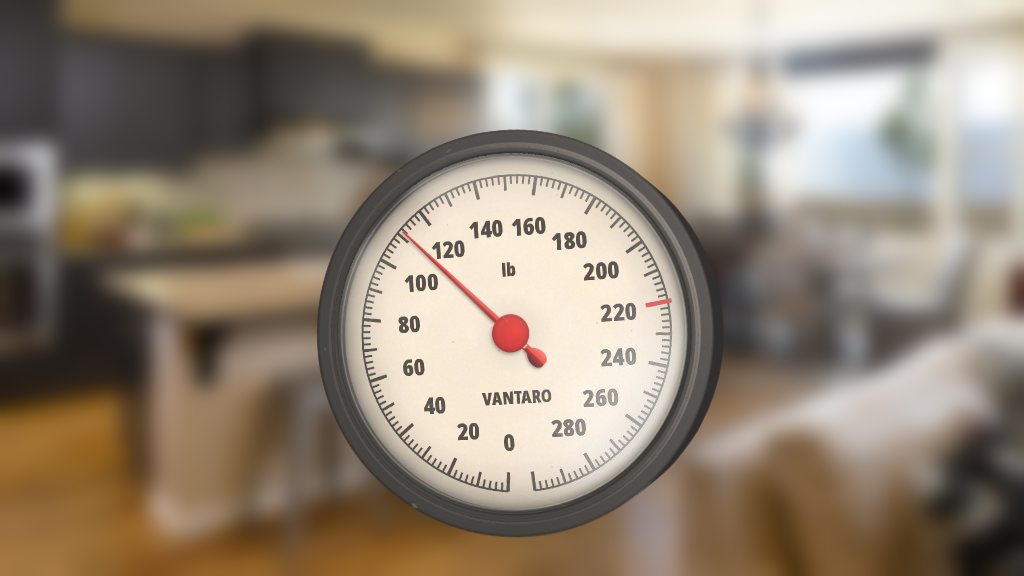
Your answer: **112** lb
